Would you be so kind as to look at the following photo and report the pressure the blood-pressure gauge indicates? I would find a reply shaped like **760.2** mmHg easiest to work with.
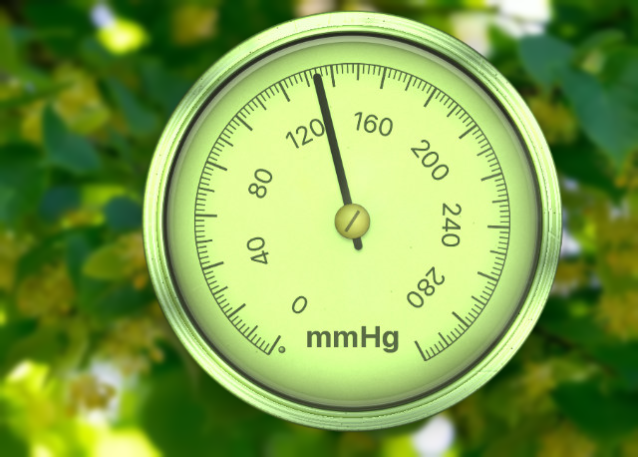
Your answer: **134** mmHg
